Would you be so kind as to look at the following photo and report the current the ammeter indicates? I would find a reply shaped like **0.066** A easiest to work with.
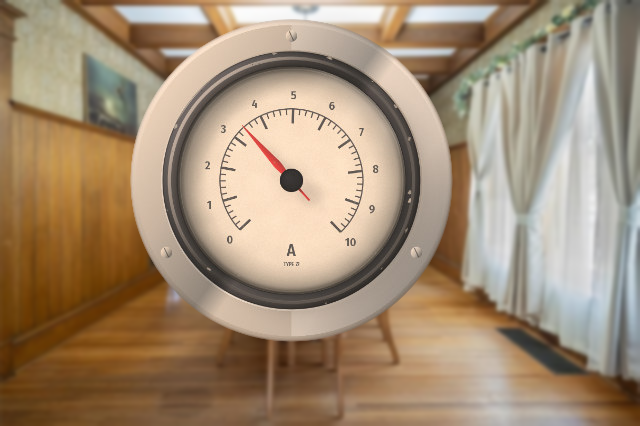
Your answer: **3.4** A
